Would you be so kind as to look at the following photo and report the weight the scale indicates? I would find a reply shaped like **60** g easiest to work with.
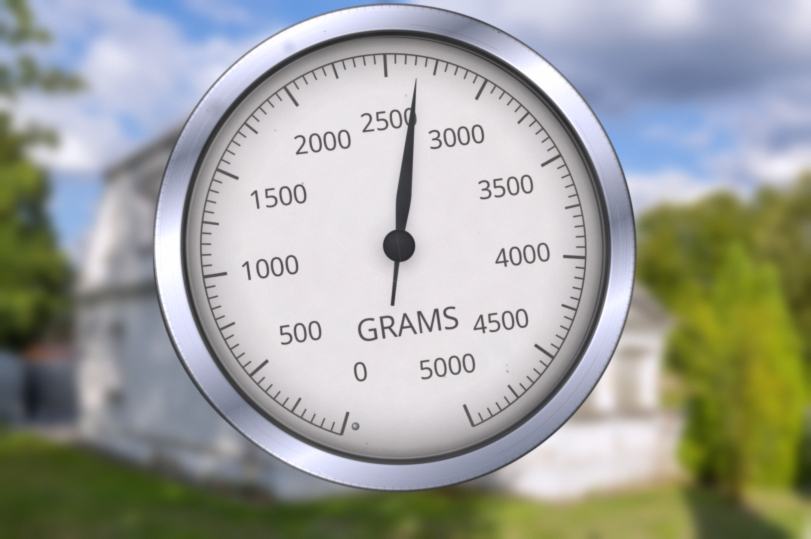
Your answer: **2650** g
